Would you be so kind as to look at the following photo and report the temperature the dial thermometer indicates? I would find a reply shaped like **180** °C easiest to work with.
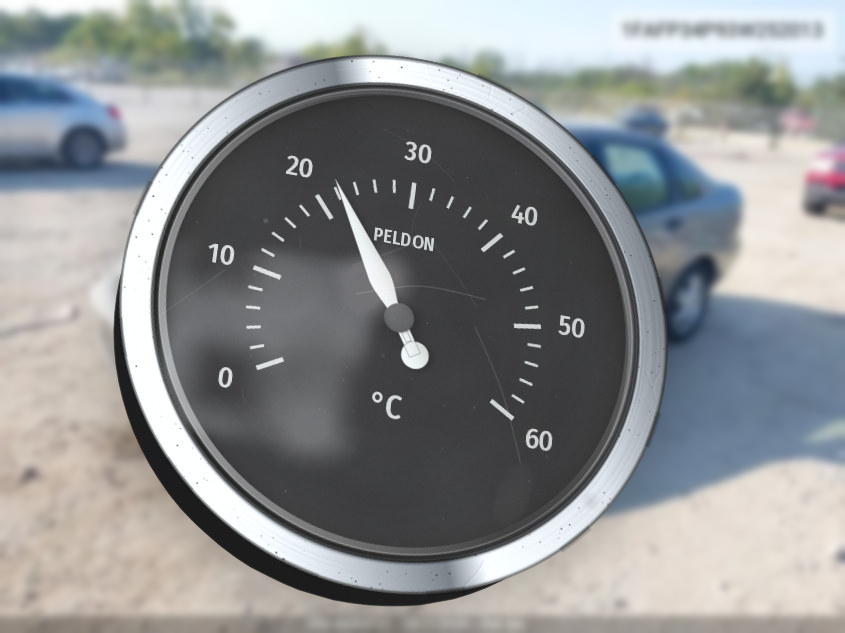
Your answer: **22** °C
